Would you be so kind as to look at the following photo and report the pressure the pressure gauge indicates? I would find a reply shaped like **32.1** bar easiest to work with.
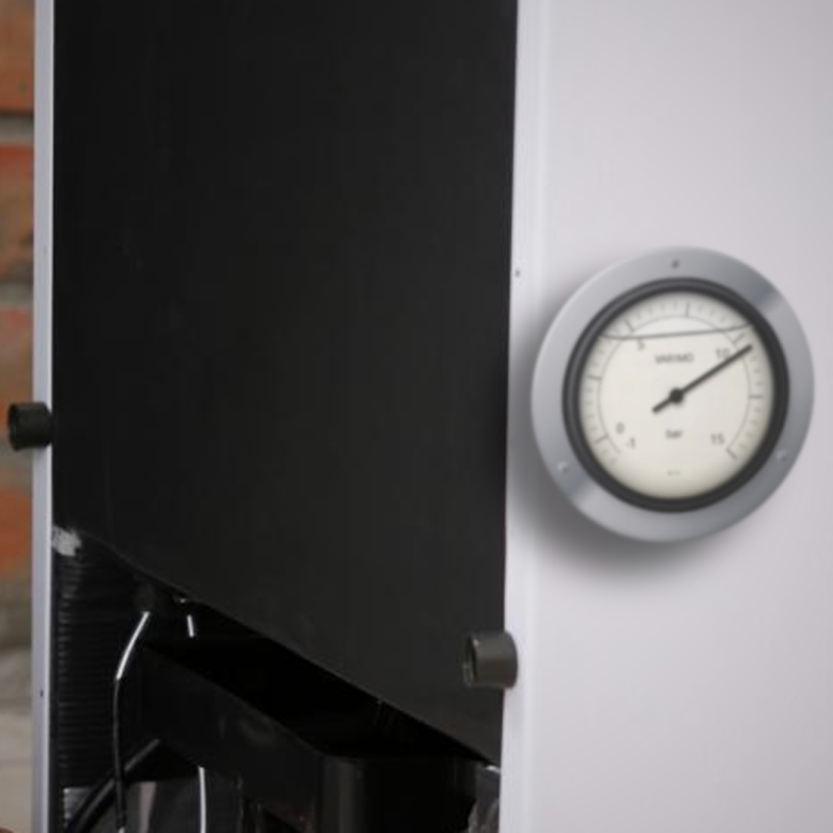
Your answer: **10.5** bar
